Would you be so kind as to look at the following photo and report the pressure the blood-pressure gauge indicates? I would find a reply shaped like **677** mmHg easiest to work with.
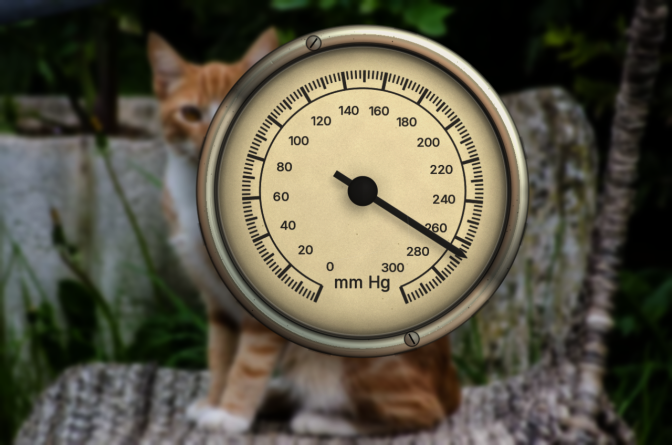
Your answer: **266** mmHg
